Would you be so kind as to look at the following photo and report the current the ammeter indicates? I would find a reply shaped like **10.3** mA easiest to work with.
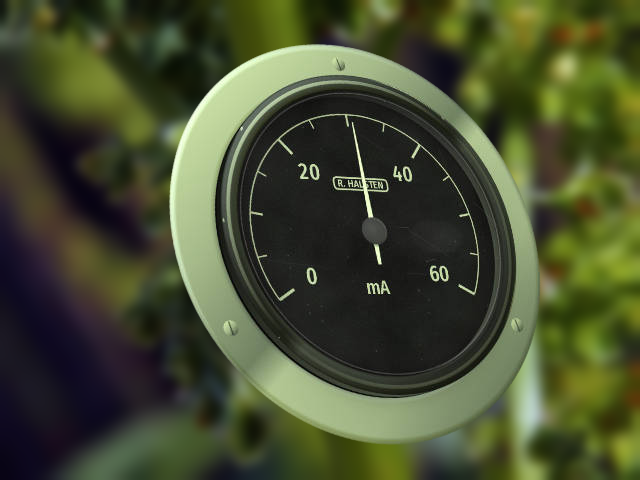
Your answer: **30** mA
